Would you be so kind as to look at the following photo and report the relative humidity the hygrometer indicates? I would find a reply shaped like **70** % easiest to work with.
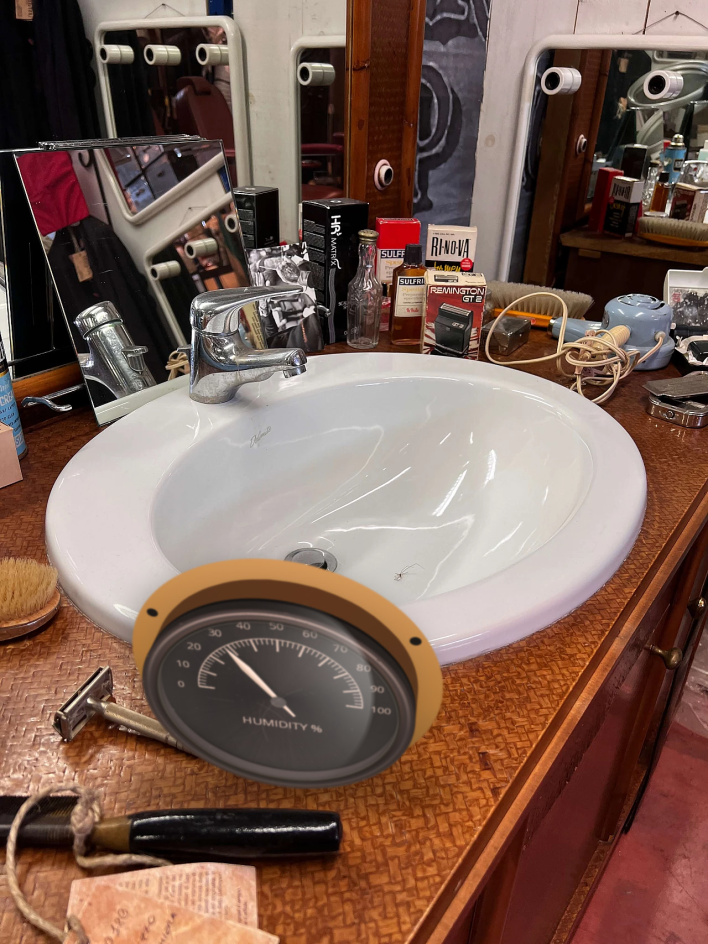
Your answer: **30** %
